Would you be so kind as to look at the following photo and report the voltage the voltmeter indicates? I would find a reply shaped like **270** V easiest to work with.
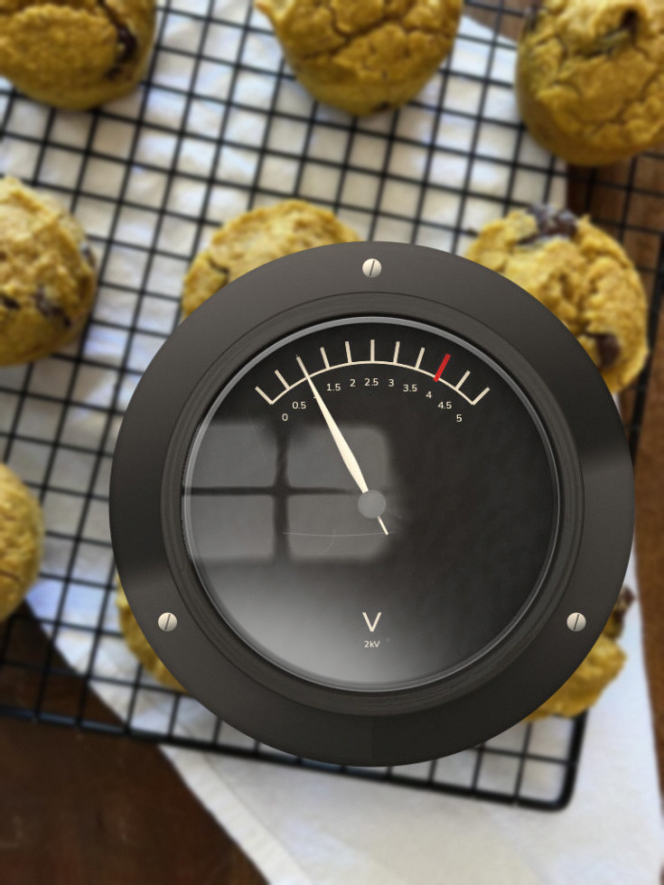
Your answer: **1** V
